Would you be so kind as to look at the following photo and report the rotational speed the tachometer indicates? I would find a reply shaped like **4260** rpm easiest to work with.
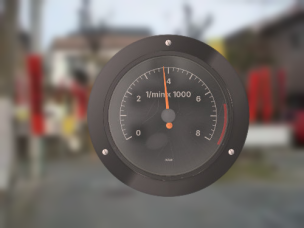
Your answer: **3800** rpm
